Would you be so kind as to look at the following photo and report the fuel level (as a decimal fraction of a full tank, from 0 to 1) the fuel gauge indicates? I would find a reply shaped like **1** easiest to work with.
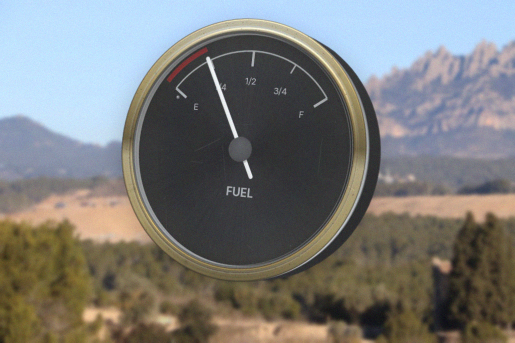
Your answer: **0.25**
